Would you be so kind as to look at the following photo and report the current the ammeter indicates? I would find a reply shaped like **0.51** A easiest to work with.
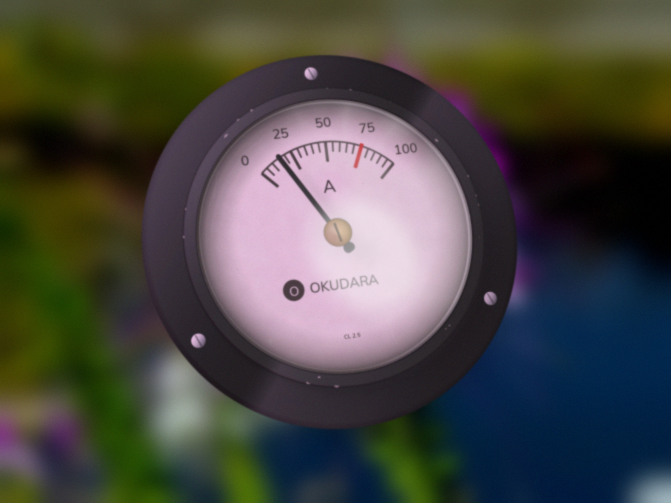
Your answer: **15** A
